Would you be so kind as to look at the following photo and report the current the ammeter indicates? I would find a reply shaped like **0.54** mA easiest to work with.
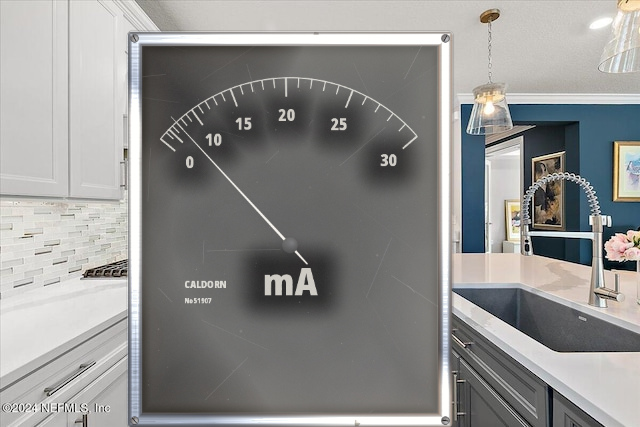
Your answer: **7** mA
